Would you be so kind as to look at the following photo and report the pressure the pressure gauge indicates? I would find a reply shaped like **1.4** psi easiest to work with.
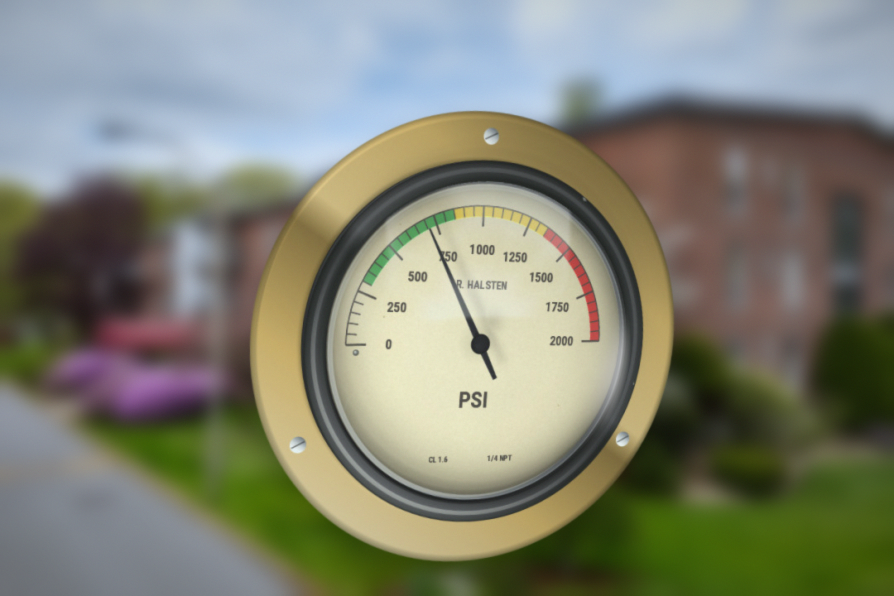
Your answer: **700** psi
